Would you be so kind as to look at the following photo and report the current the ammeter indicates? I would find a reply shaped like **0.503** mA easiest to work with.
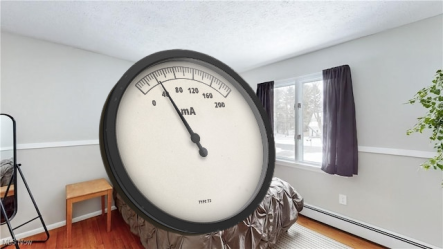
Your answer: **40** mA
